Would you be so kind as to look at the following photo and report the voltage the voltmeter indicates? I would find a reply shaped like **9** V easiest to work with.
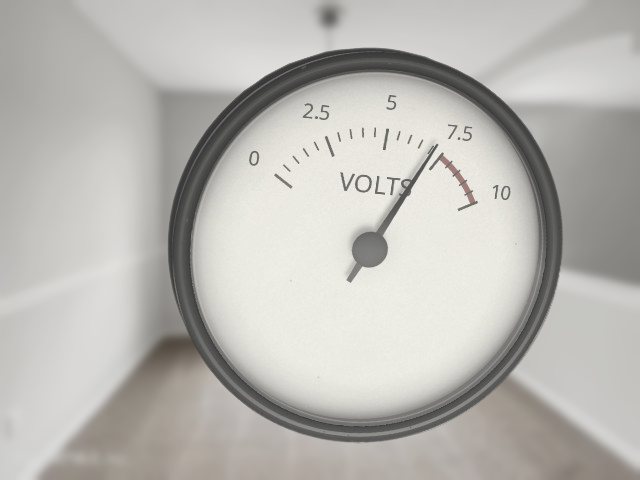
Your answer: **7** V
